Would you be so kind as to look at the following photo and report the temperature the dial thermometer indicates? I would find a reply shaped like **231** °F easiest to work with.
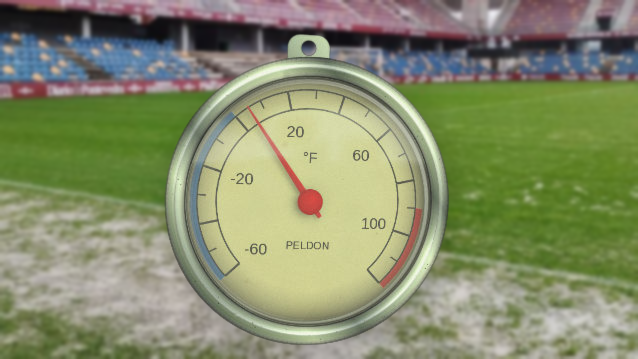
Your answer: **5** °F
